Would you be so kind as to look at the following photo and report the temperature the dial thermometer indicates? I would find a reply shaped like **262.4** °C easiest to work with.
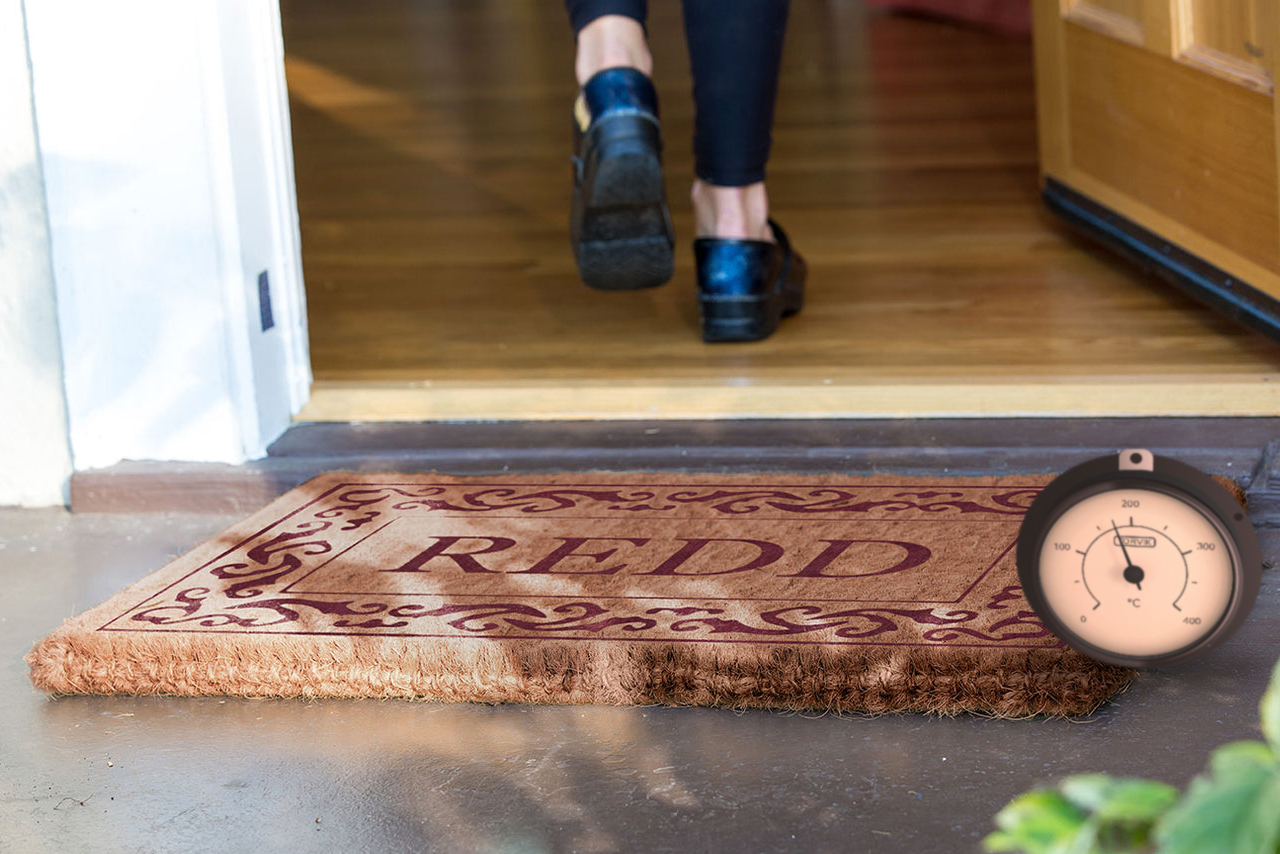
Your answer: **175** °C
